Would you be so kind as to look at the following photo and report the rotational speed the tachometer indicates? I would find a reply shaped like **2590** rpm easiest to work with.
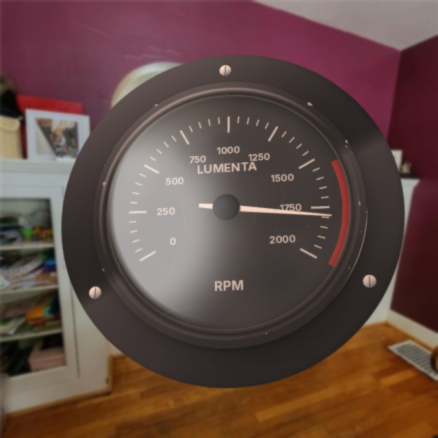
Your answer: **1800** rpm
